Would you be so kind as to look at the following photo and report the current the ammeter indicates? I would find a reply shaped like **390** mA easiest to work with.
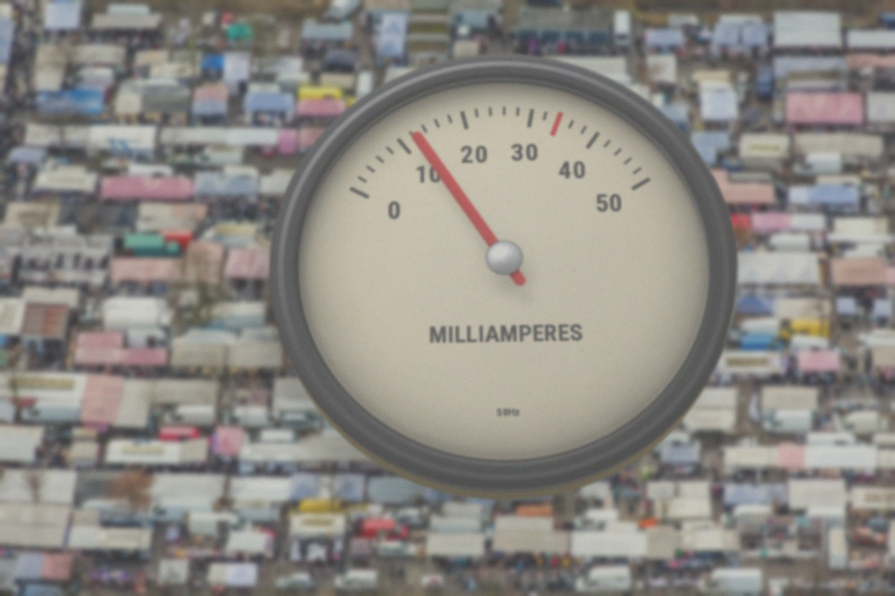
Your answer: **12** mA
